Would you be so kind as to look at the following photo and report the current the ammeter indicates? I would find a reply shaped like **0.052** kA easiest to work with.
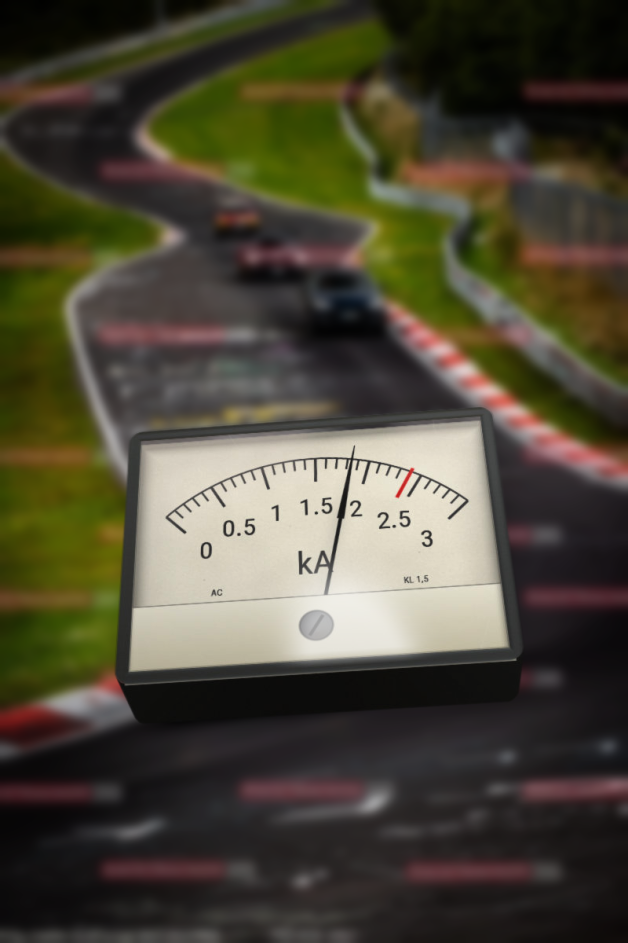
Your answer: **1.85** kA
